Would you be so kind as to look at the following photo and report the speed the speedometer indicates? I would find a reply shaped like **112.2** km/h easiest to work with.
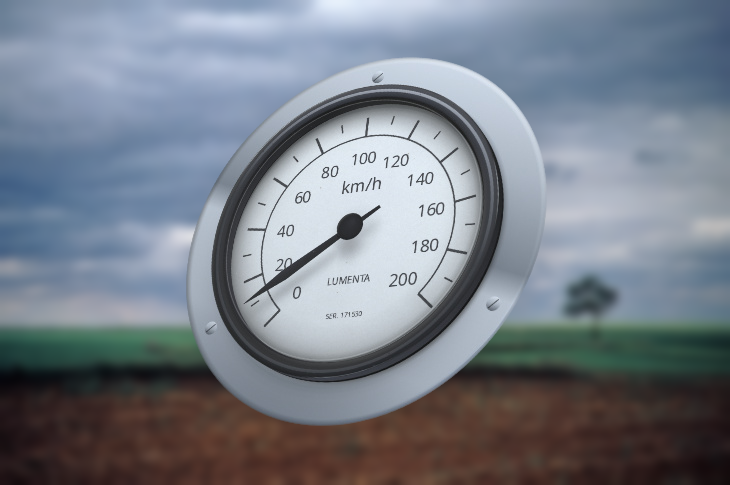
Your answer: **10** km/h
